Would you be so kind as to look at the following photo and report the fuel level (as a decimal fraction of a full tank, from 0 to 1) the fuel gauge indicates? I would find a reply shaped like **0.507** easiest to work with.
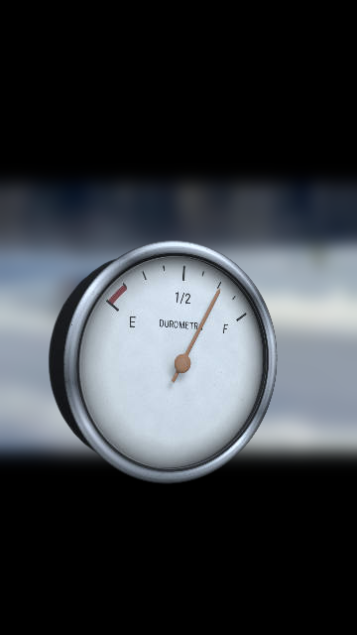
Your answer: **0.75**
